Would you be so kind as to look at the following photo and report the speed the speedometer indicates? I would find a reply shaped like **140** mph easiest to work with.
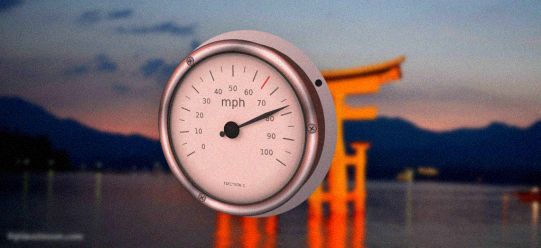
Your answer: **77.5** mph
